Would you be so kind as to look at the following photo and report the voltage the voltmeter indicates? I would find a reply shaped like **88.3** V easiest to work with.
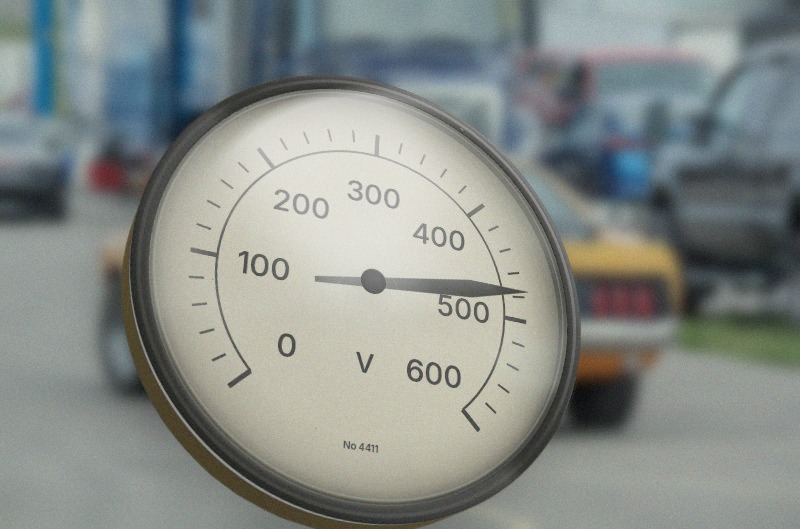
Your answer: **480** V
